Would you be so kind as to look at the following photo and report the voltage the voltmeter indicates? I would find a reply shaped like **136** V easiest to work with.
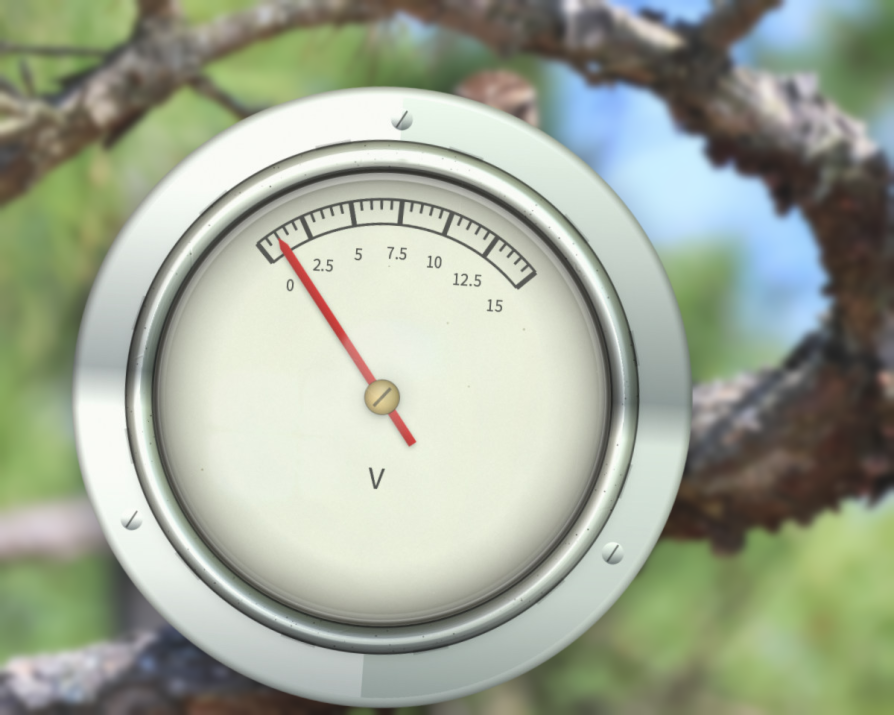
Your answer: **1** V
